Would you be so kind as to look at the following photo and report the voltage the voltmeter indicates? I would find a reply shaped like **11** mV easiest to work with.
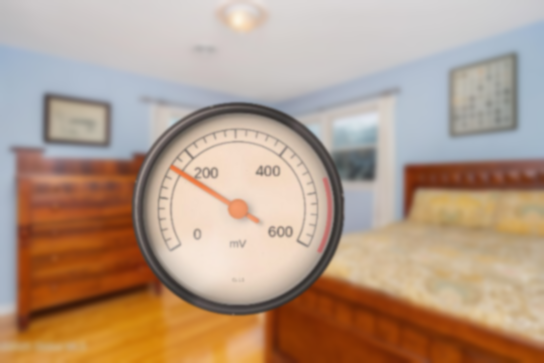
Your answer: **160** mV
